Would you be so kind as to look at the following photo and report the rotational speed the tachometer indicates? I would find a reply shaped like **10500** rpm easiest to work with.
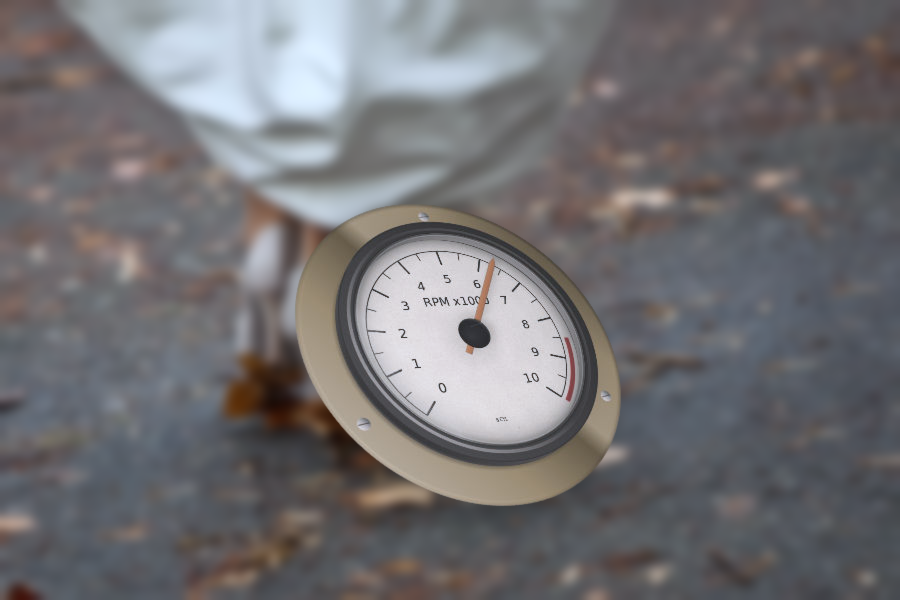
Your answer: **6250** rpm
